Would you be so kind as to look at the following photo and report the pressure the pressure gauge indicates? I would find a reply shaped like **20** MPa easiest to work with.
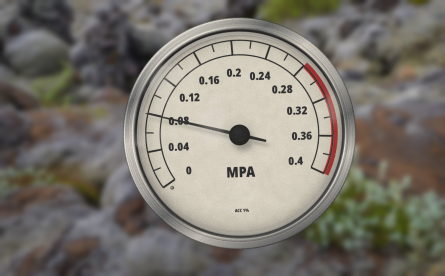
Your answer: **0.08** MPa
